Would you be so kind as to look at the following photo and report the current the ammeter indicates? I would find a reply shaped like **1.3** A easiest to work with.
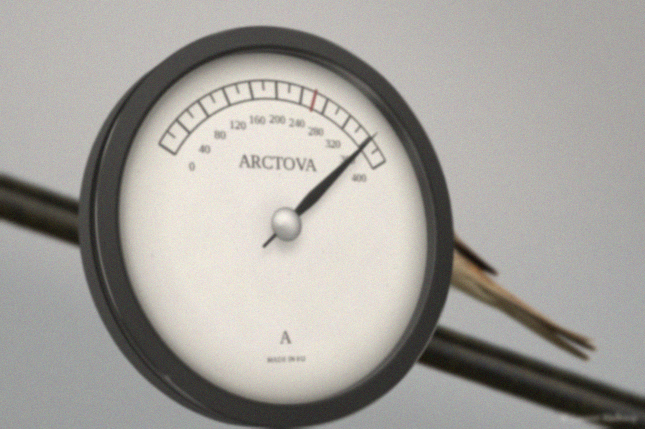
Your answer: **360** A
